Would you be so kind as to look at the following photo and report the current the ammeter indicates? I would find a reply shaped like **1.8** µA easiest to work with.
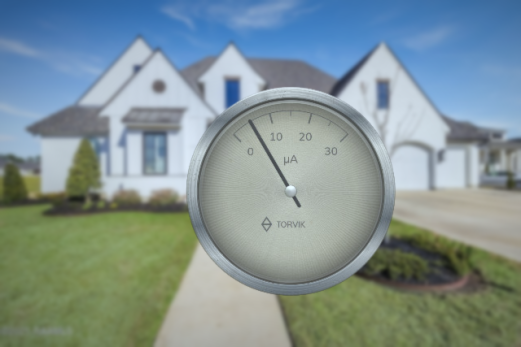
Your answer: **5** µA
